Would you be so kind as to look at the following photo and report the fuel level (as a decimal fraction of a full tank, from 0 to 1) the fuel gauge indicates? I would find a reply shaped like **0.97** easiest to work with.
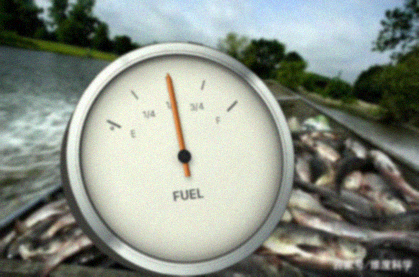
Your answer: **0.5**
